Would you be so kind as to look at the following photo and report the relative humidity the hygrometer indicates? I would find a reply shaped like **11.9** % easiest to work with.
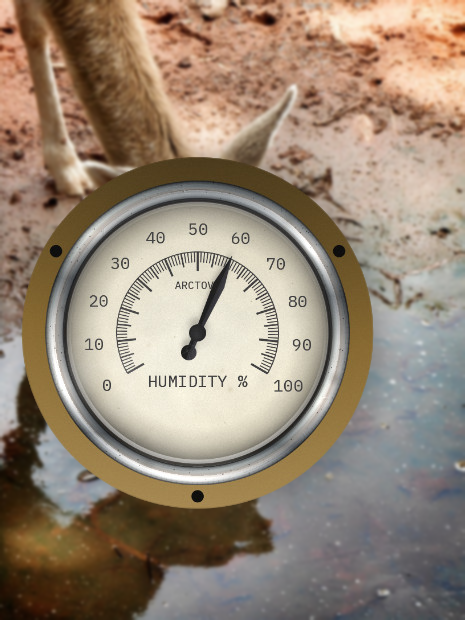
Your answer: **60** %
